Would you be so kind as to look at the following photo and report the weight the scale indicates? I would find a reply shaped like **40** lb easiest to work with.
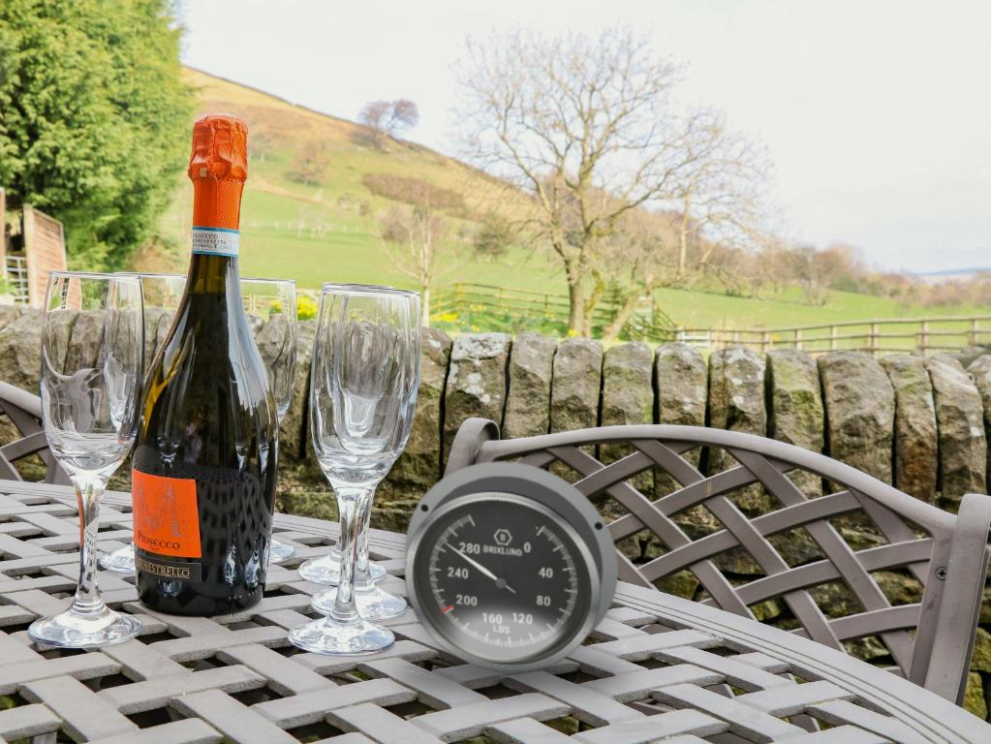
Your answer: **270** lb
